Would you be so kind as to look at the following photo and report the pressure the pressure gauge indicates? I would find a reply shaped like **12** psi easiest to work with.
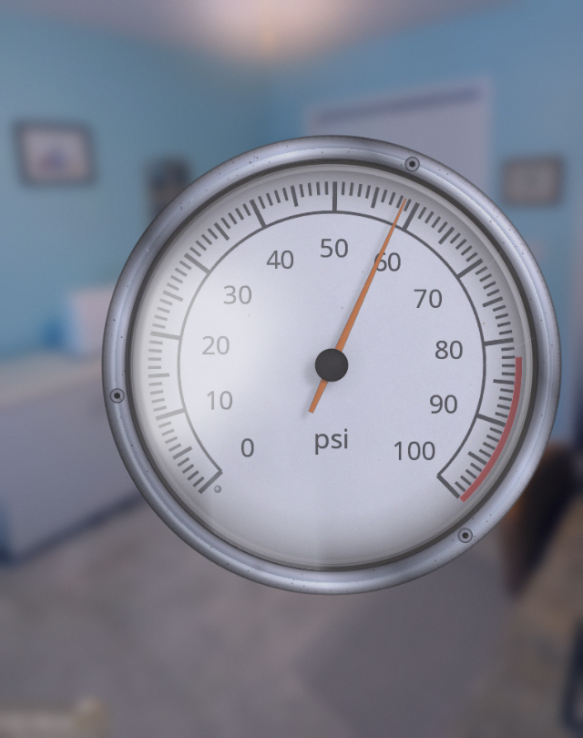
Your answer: **58.5** psi
